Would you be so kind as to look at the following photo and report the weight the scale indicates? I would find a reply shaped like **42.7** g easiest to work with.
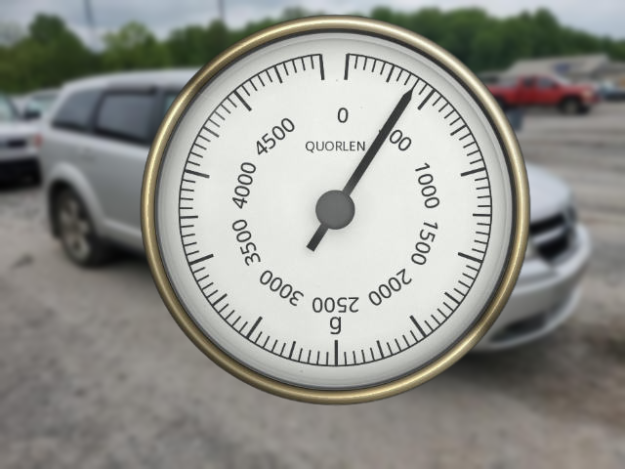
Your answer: **400** g
